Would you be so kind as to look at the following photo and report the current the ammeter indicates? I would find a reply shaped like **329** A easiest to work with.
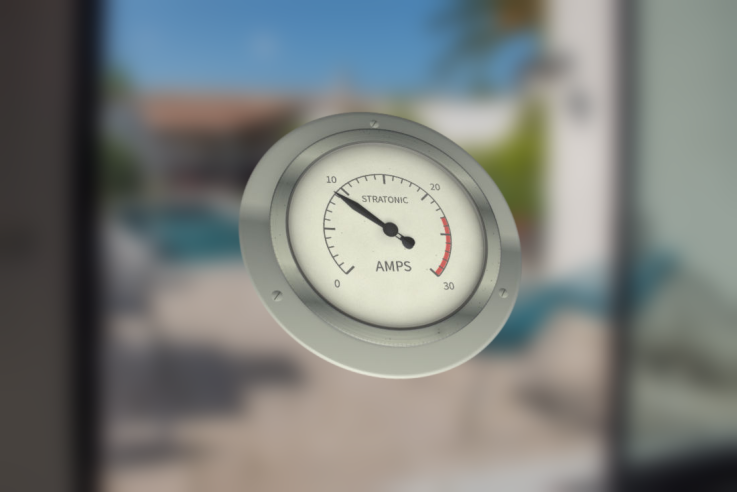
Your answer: **9** A
